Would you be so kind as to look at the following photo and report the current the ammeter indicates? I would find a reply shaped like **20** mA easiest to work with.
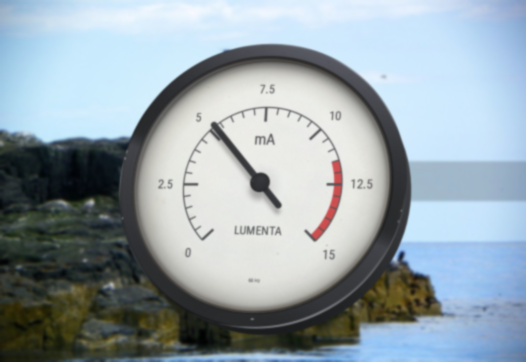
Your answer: **5.25** mA
